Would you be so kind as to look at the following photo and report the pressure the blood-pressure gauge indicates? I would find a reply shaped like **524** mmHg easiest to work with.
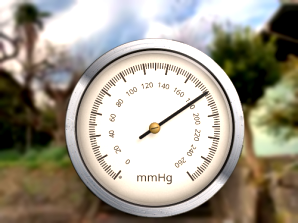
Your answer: **180** mmHg
